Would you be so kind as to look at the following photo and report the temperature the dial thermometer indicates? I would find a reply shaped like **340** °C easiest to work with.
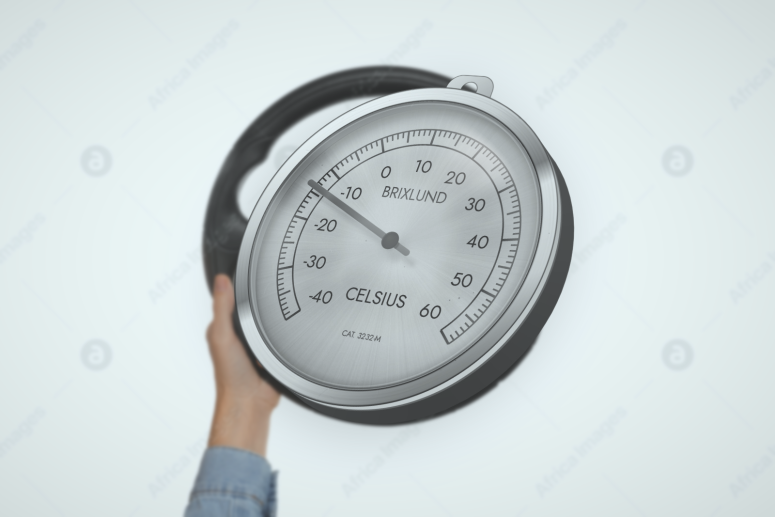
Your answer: **-14** °C
